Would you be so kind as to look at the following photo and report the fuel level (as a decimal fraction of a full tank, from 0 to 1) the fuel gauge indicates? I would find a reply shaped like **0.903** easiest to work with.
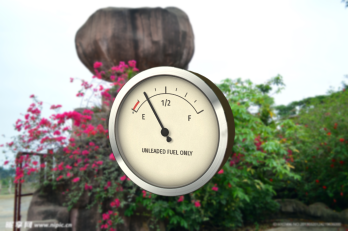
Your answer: **0.25**
